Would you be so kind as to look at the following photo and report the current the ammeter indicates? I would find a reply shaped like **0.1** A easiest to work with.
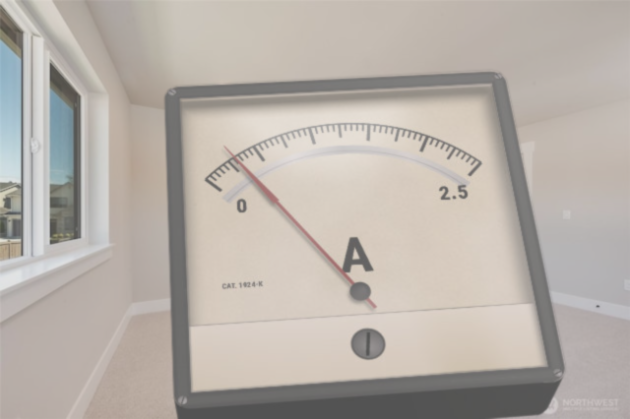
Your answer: **0.3** A
